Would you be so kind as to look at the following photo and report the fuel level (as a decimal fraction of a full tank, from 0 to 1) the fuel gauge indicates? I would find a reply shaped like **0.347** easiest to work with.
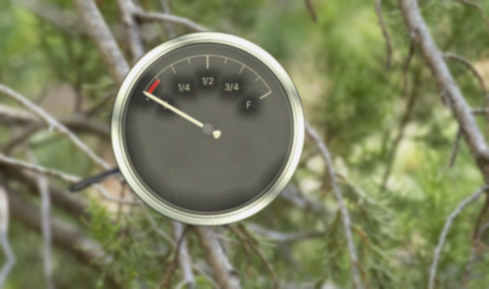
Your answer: **0**
